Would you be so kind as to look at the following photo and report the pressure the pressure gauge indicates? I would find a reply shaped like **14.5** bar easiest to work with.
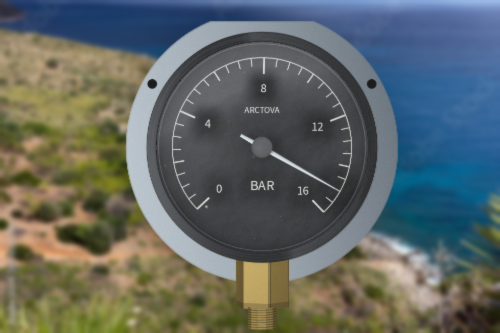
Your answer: **15** bar
